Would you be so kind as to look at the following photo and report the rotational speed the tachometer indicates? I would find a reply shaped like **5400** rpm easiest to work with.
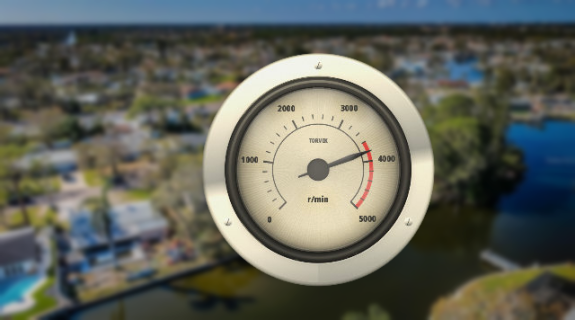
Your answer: **3800** rpm
